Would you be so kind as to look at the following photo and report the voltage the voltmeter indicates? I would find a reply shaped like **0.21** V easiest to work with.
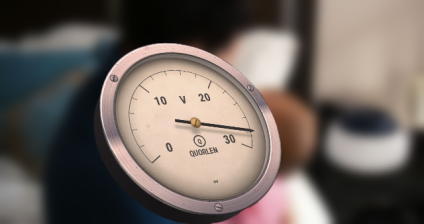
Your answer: **28** V
